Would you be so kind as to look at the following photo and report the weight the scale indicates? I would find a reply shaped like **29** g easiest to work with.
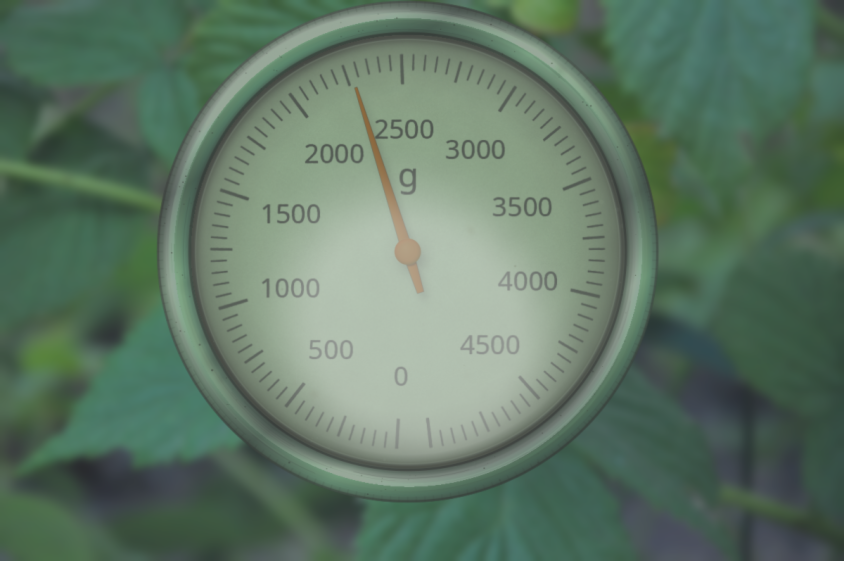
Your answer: **2275** g
